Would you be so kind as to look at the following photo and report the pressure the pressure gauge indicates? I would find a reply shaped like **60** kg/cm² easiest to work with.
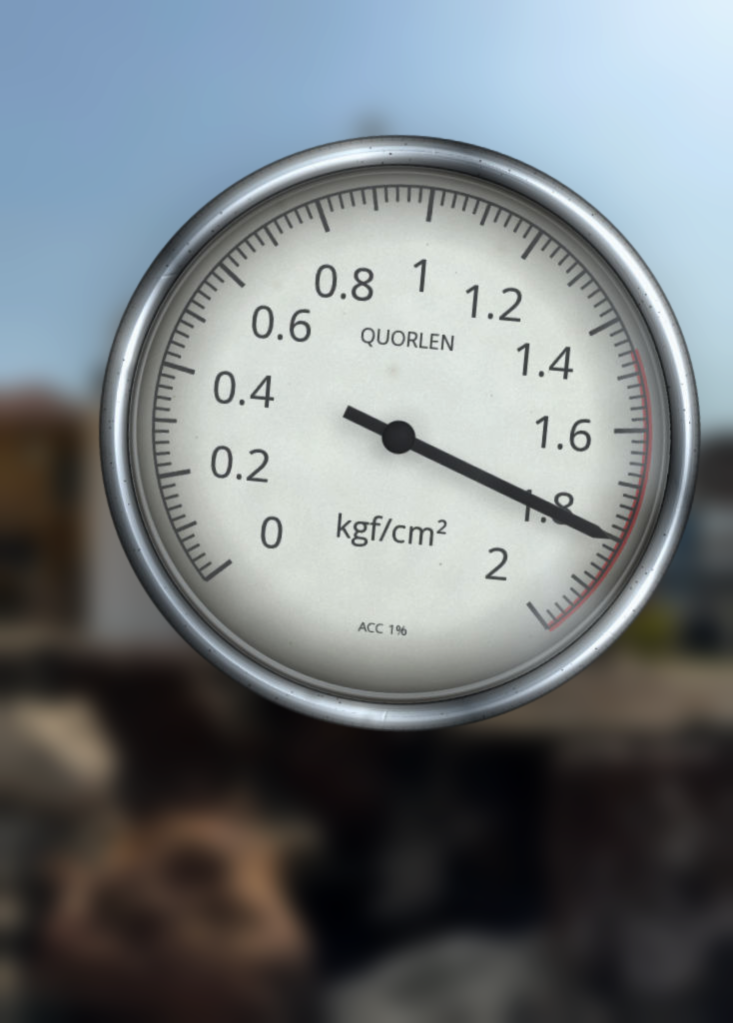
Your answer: **1.8** kg/cm²
